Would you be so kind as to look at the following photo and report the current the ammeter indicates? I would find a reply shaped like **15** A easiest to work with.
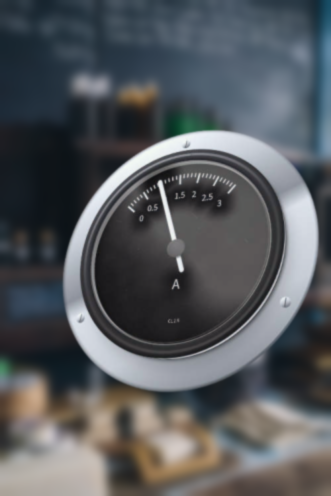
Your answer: **1** A
